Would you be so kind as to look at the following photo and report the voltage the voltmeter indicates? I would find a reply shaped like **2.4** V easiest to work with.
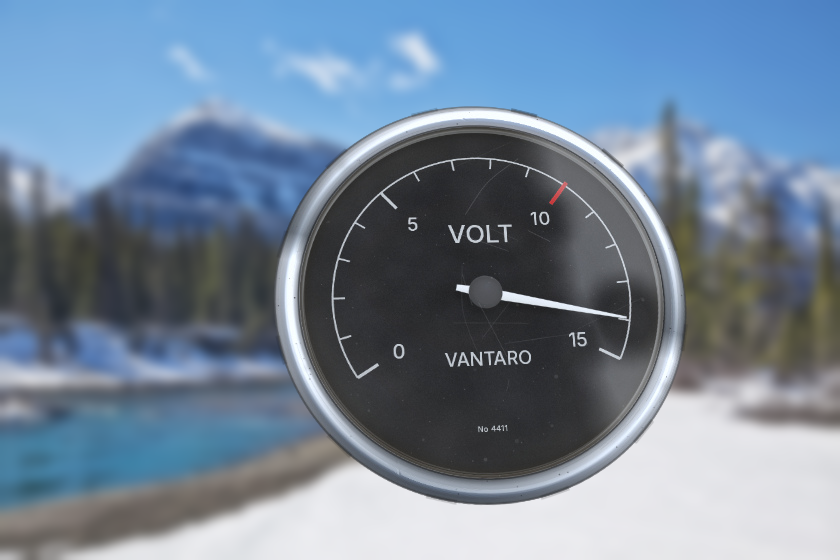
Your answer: **14** V
